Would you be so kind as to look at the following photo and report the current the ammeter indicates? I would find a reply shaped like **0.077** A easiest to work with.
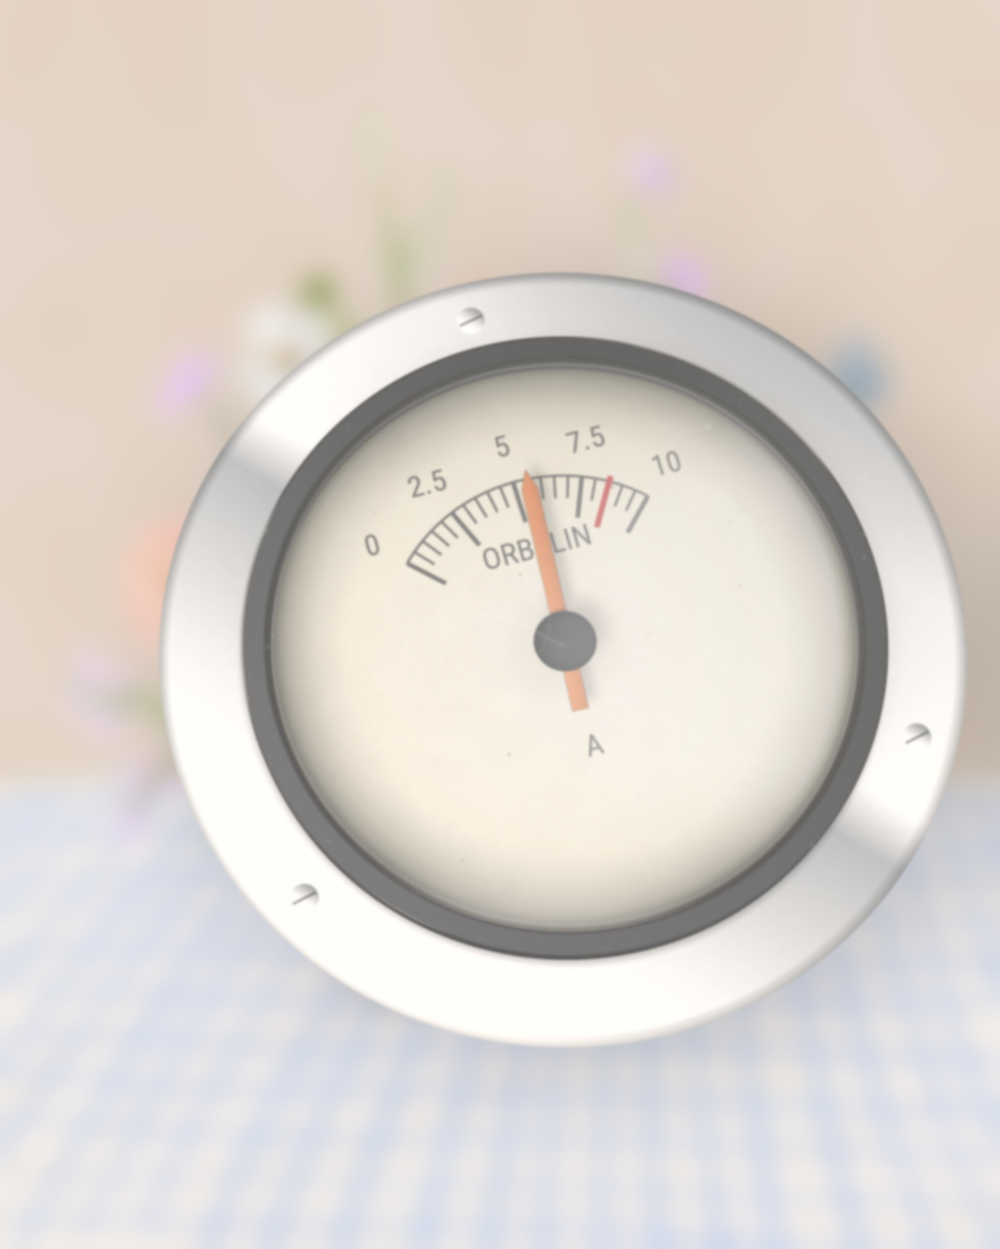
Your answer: **5.5** A
